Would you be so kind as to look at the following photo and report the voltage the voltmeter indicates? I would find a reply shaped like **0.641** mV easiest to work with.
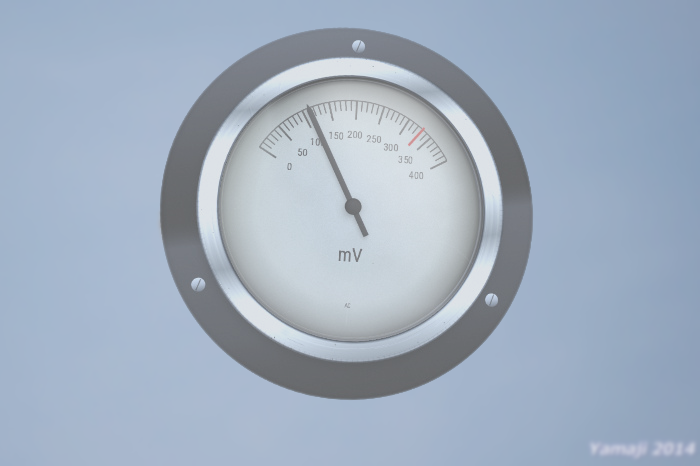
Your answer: **110** mV
